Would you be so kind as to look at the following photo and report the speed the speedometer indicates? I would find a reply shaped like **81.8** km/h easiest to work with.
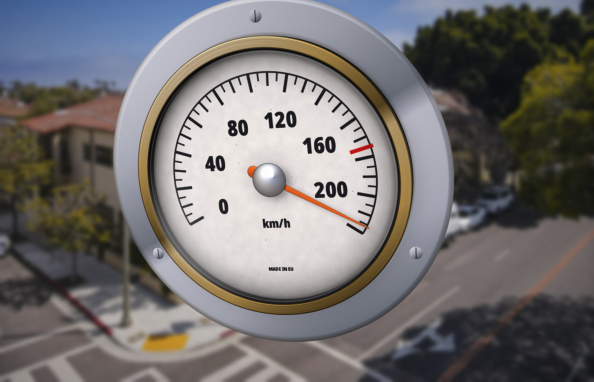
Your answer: **215** km/h
